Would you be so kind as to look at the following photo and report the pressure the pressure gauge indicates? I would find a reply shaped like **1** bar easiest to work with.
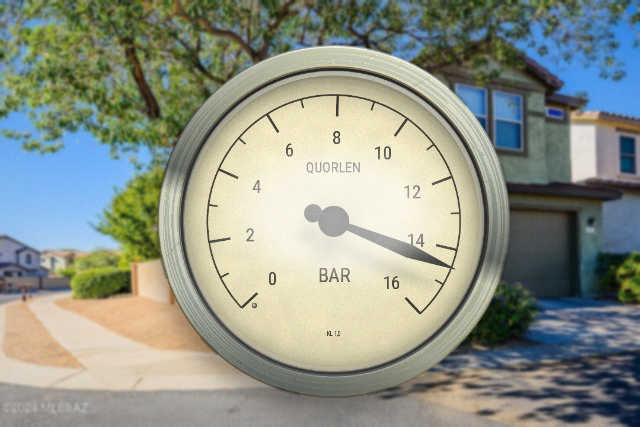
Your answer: **14.5** bar
